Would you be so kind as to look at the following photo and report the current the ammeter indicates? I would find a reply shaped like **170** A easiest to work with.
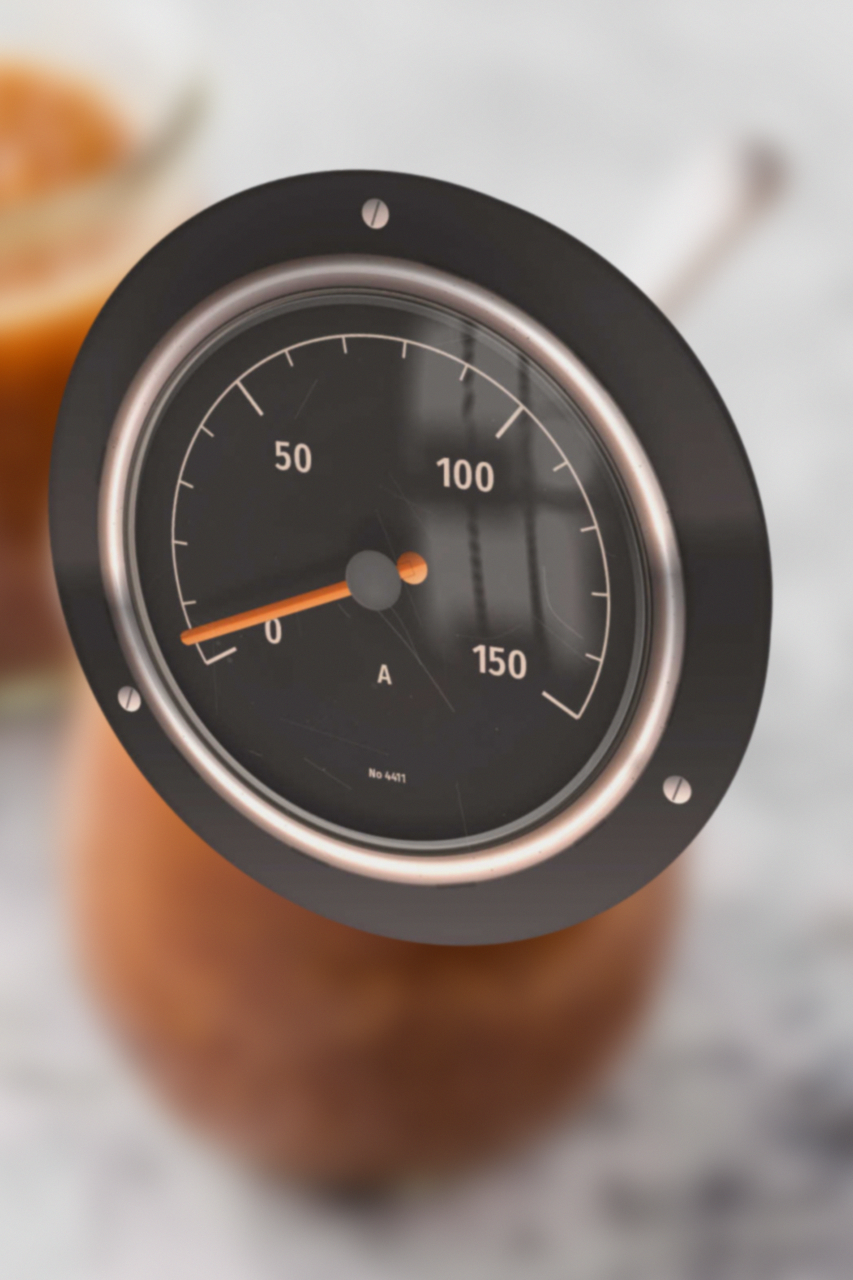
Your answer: **5** A
